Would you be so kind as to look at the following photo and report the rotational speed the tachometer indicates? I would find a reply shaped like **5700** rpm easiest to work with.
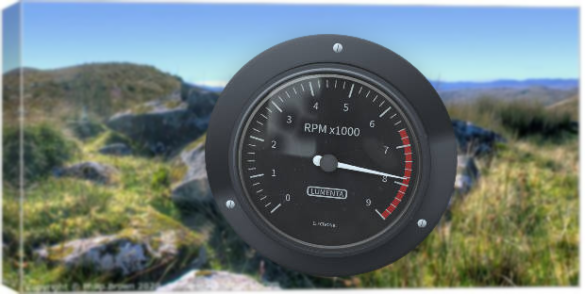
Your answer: **7800** rpm
